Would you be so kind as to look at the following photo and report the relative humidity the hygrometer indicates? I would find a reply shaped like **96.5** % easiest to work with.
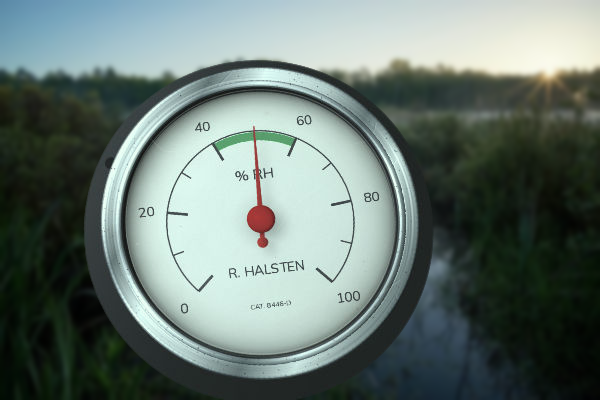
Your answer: **50** %
